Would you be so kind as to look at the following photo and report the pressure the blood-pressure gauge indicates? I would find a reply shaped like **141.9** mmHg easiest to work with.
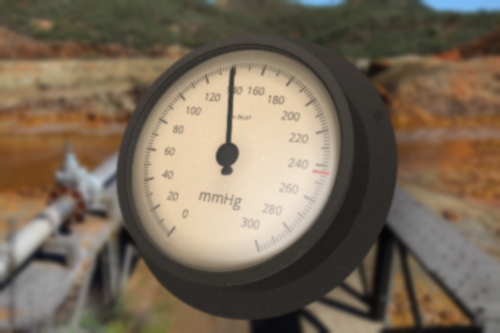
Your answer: **140** mmHg
